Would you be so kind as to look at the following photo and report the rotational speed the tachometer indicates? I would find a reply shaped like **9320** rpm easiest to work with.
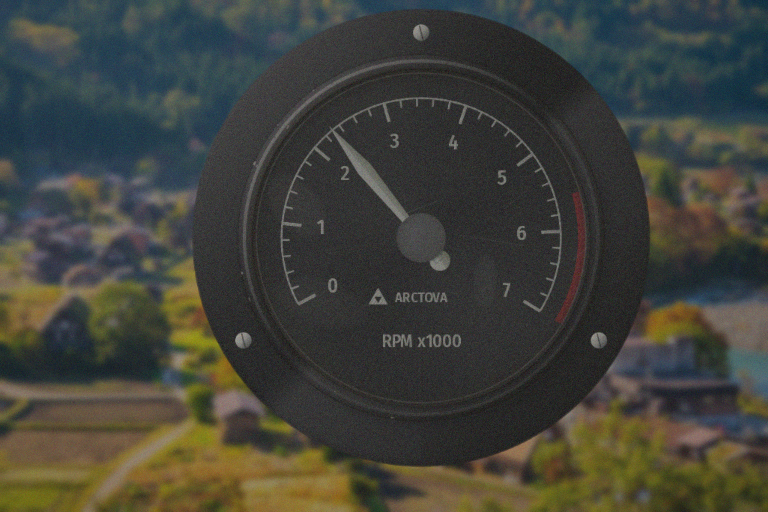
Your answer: **2300** rpm
